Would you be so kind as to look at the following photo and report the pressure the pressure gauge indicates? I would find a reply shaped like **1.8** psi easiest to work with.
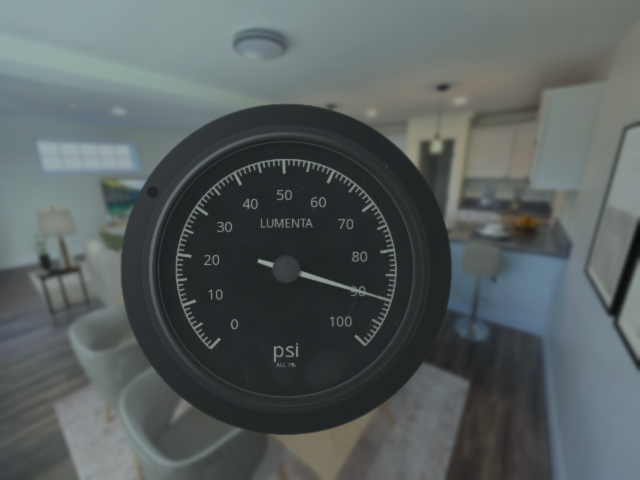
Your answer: **90** psi
